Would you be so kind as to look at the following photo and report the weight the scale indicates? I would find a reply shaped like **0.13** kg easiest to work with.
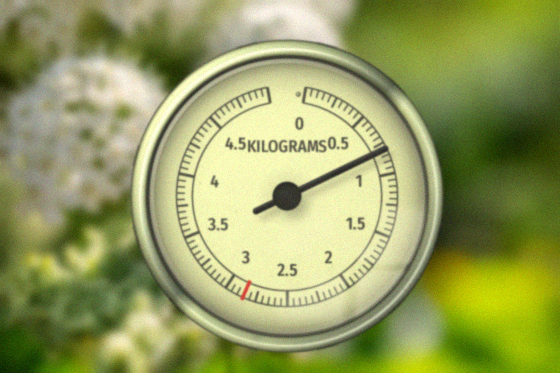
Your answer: **0.8** kg
